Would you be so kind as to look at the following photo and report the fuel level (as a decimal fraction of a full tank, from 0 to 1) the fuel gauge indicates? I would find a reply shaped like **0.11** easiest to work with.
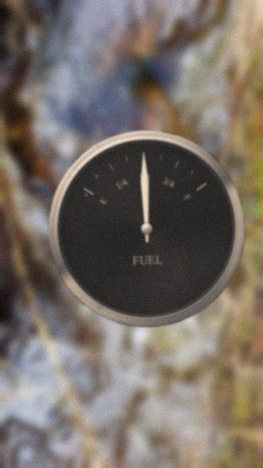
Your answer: **0.5**
